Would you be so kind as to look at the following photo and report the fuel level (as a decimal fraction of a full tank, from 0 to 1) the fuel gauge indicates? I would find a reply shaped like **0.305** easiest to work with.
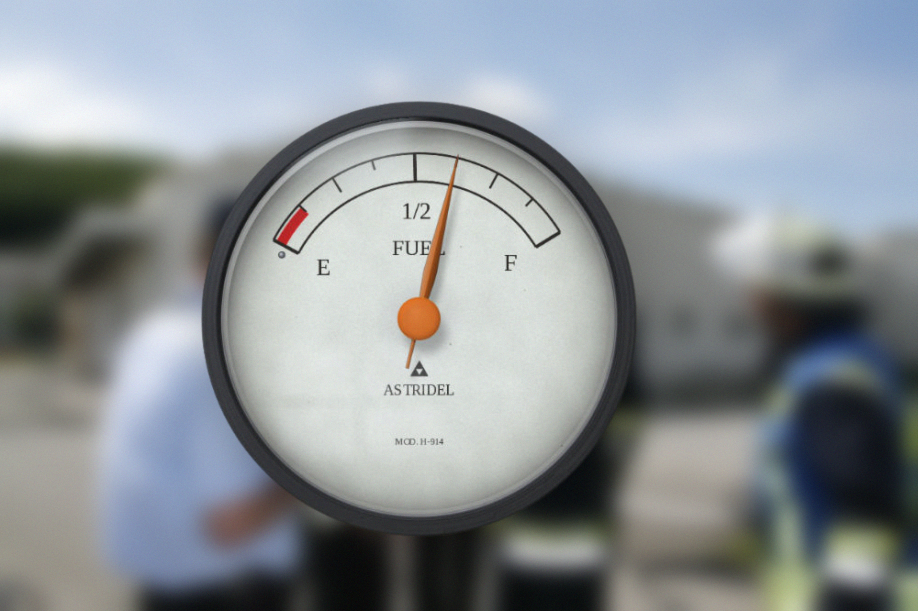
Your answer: **0.625**
